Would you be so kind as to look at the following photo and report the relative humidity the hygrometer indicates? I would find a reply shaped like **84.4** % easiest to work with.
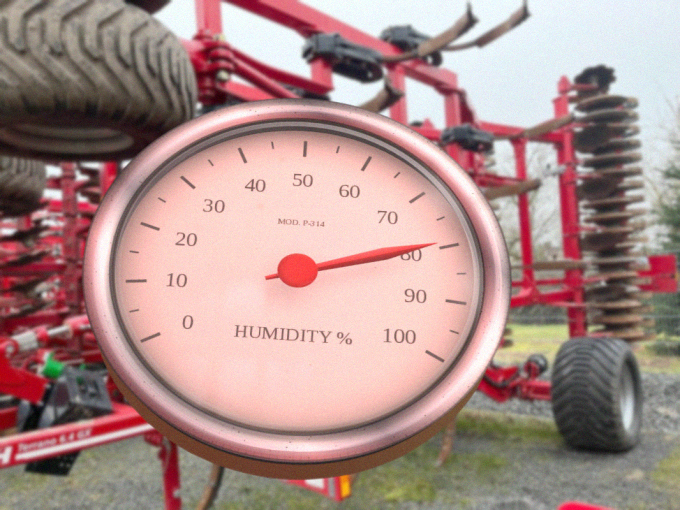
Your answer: **80** %
